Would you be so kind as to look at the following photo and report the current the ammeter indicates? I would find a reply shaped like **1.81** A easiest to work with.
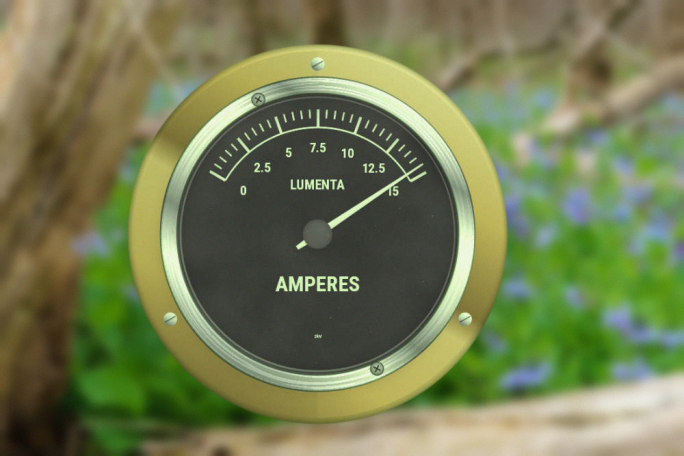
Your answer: **14.5** A
